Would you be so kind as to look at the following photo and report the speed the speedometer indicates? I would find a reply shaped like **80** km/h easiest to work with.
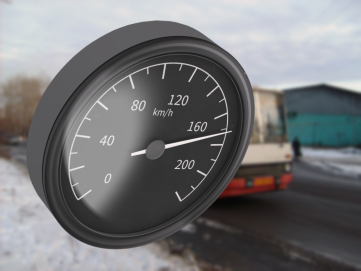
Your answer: **170** km/h
